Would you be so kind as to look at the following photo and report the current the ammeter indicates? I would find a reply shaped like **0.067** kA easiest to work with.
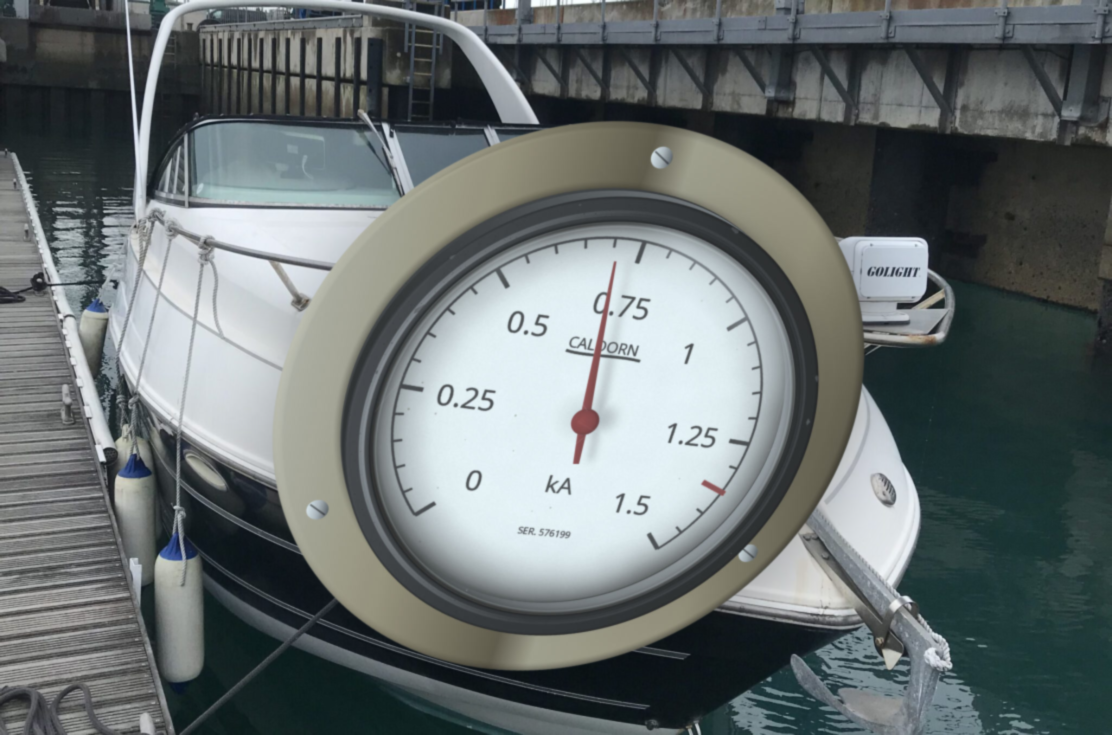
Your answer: **0.7** kA
